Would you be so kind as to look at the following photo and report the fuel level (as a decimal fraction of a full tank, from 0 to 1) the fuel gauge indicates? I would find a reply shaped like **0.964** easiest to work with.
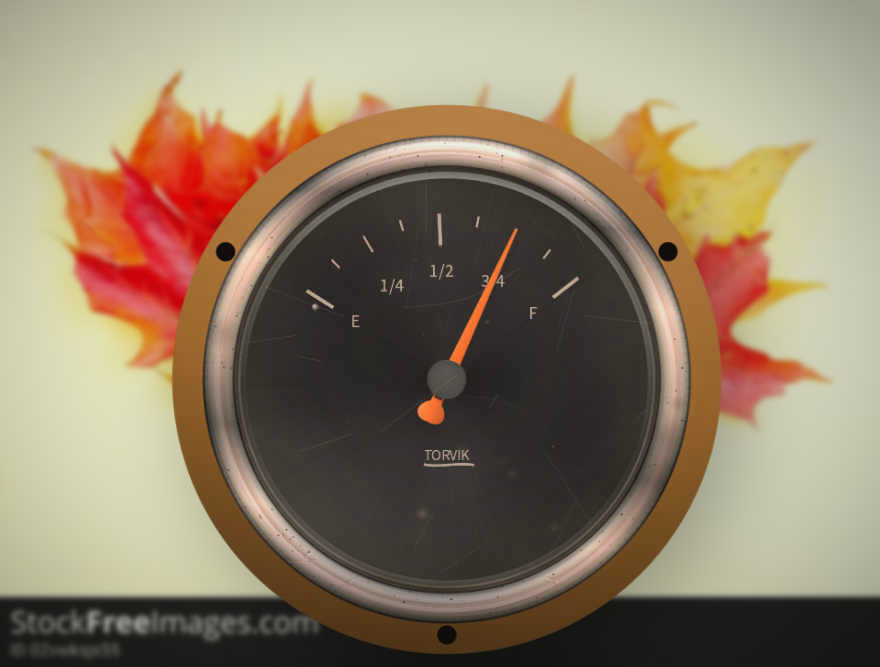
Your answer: **0.75**
